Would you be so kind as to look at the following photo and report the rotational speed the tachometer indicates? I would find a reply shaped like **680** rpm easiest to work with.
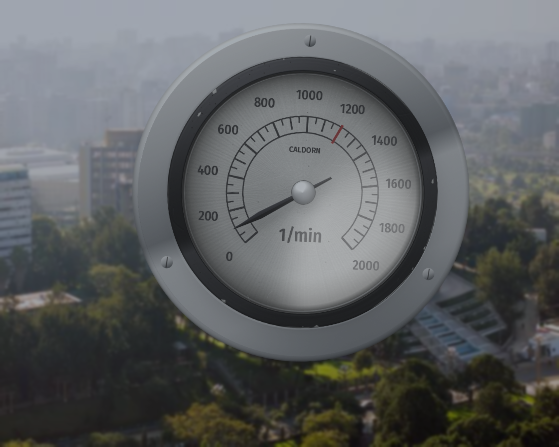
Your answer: **100** rpm
